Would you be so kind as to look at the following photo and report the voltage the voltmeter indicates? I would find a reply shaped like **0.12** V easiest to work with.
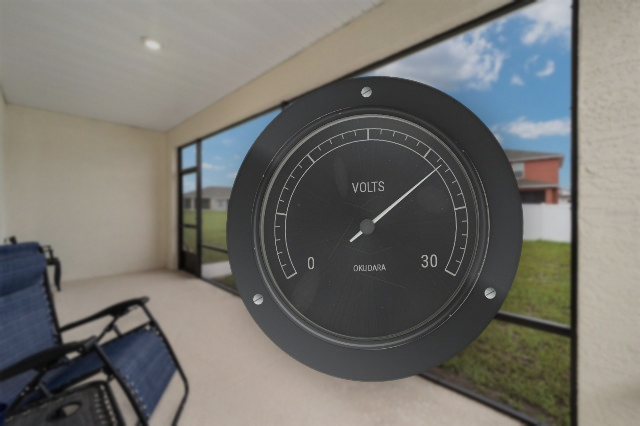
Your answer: **21.5** V
